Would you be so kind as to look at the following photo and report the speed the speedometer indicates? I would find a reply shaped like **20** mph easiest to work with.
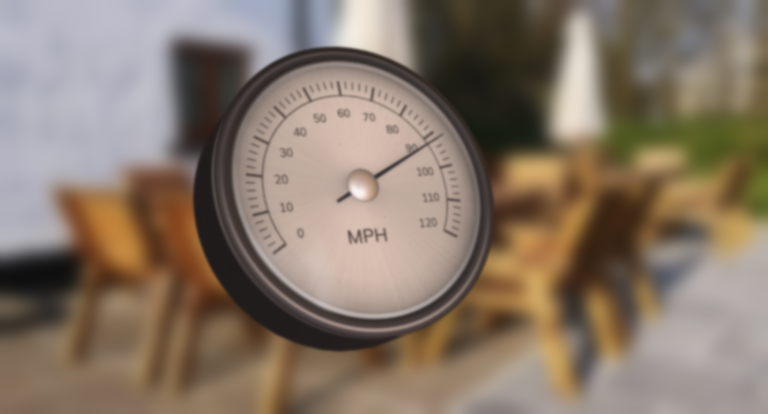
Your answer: **92** mph
